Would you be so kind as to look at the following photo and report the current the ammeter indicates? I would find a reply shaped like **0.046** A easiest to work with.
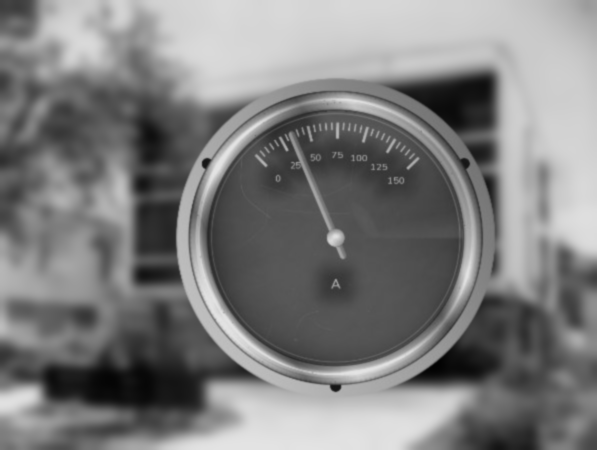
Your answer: **35** A
